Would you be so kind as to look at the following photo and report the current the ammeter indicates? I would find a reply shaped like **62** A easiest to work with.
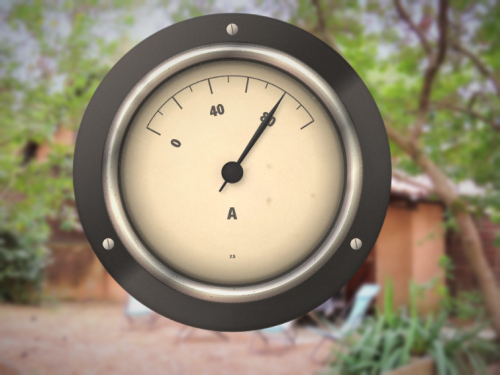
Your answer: **80** A
